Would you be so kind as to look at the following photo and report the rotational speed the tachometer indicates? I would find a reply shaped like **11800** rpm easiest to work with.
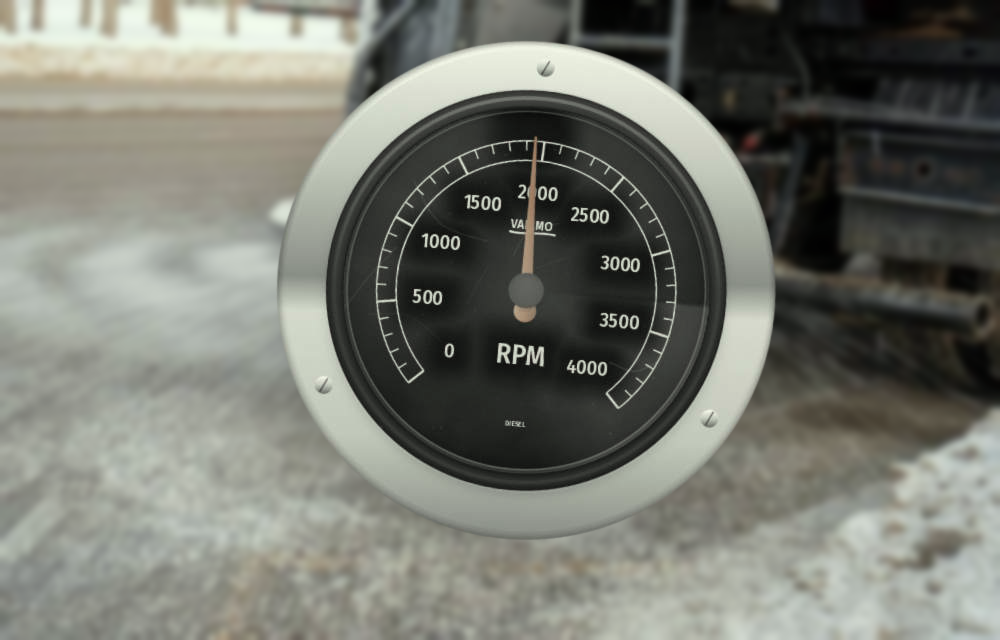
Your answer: **1950** rpm
